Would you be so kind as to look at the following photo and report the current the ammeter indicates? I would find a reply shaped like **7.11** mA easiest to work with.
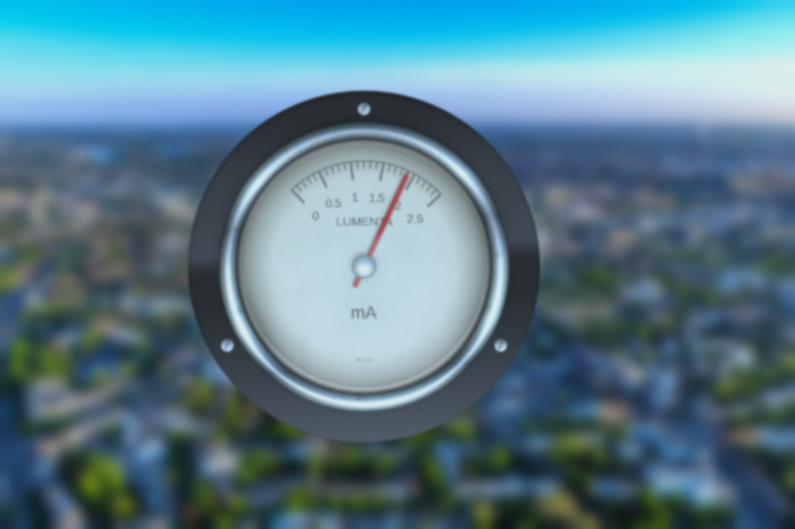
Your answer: **1.9** mA
